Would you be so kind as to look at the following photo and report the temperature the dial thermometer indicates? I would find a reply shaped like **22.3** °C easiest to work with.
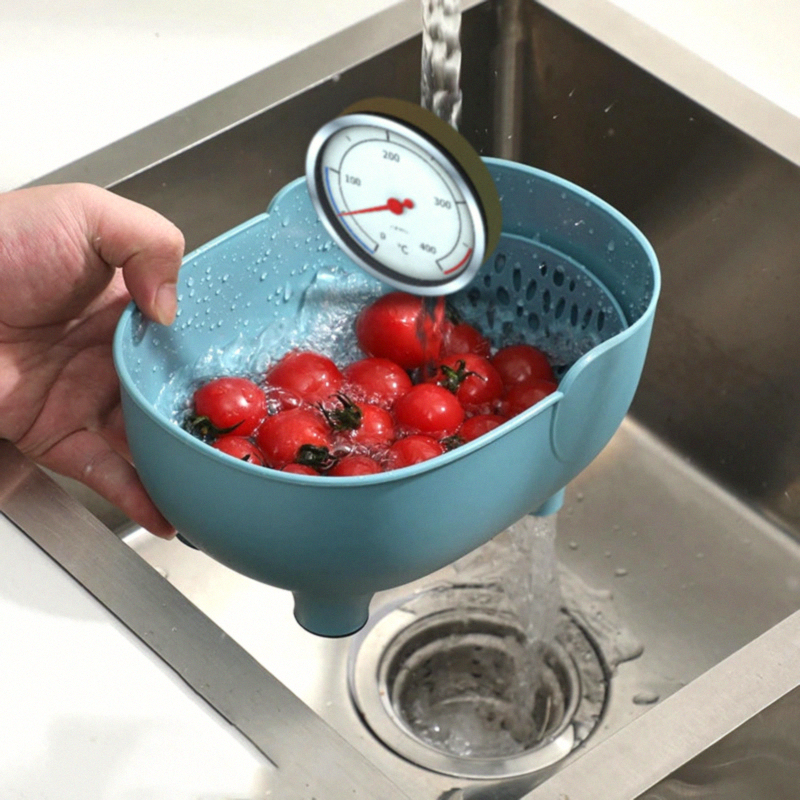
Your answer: **50** °C
